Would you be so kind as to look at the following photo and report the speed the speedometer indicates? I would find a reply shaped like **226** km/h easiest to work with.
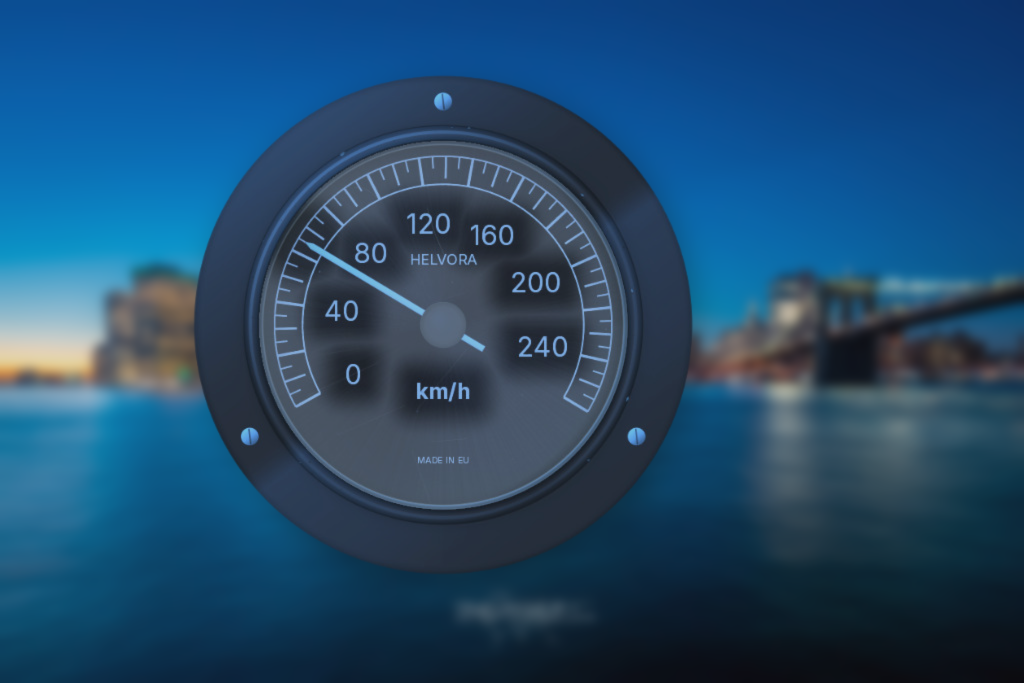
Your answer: **65** km/h
